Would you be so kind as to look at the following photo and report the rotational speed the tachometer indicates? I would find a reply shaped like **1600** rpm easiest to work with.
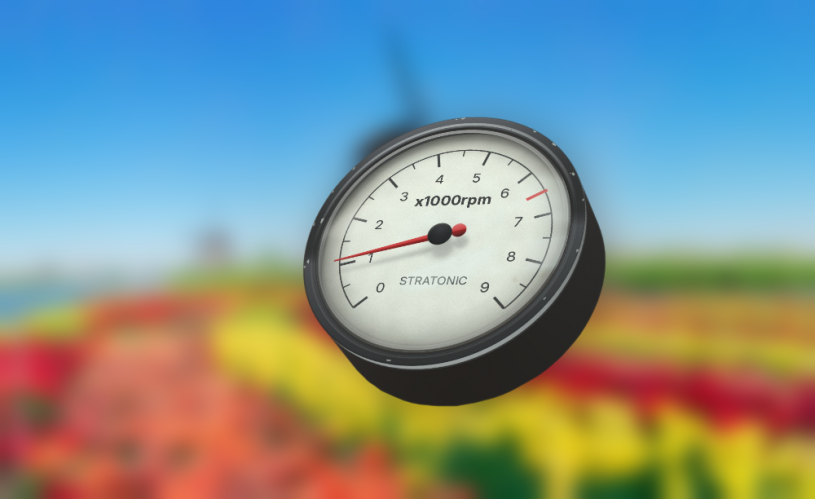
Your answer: **1000** rpm
